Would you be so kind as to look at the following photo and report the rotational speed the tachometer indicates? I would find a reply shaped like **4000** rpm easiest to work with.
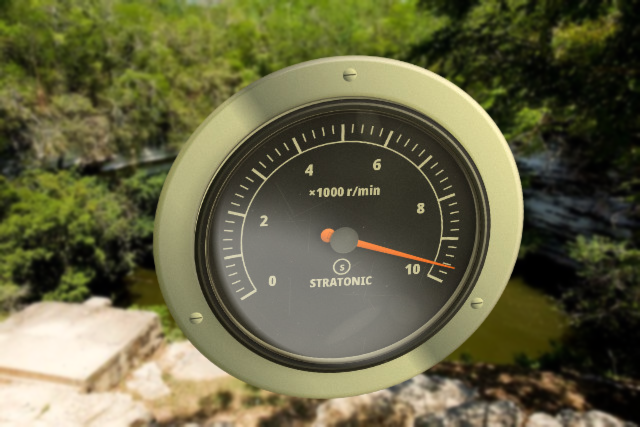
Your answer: **9600** rpm
